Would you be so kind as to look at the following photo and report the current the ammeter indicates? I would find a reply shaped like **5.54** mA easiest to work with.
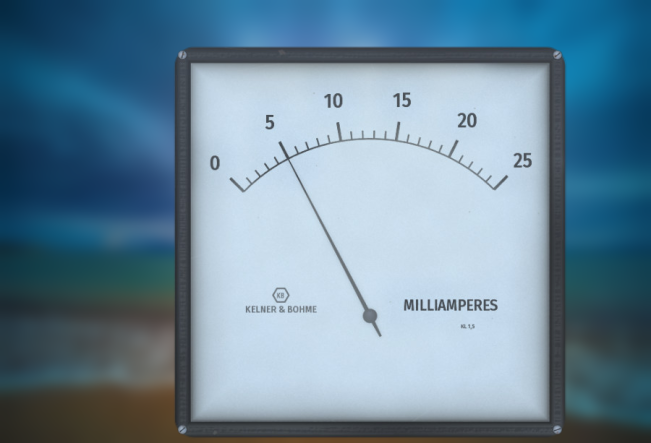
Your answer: **5** mA
